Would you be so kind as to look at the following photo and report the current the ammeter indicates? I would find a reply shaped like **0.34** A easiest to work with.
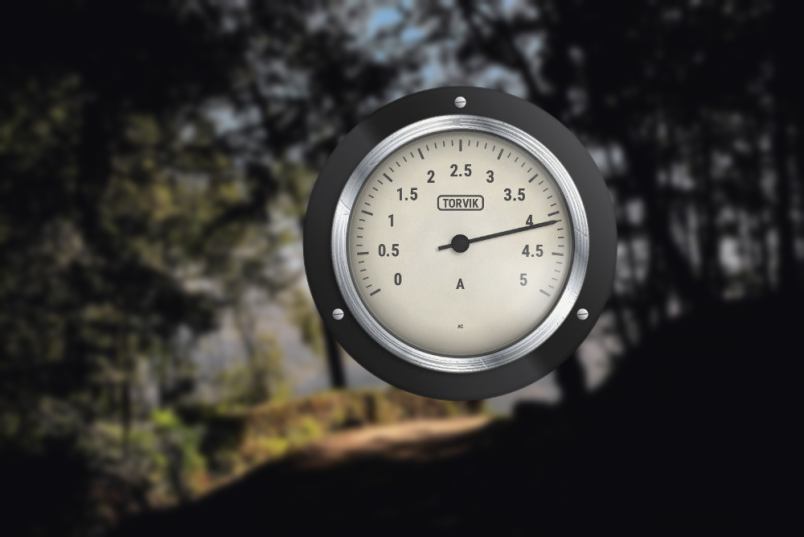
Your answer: **4.1** A
